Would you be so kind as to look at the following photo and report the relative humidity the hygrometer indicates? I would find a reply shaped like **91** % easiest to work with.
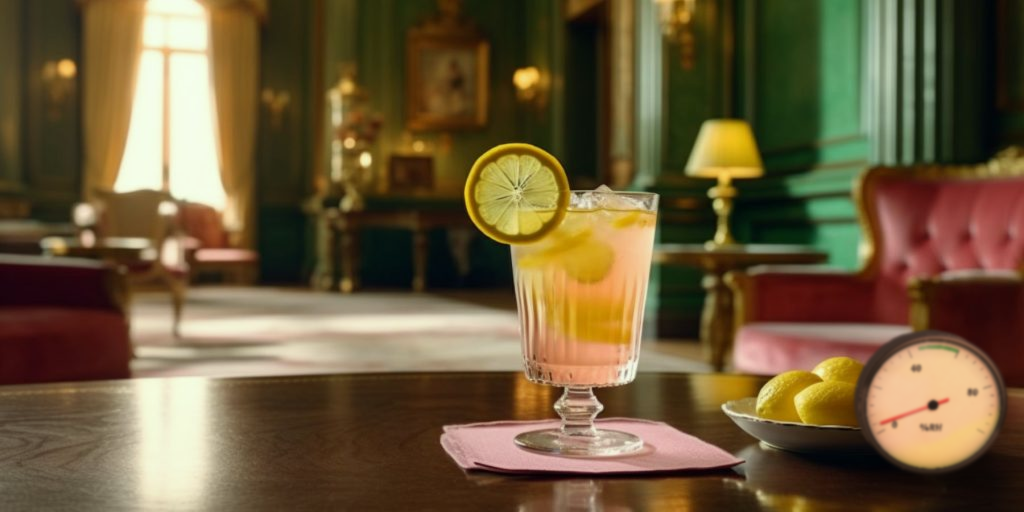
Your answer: **4** %
